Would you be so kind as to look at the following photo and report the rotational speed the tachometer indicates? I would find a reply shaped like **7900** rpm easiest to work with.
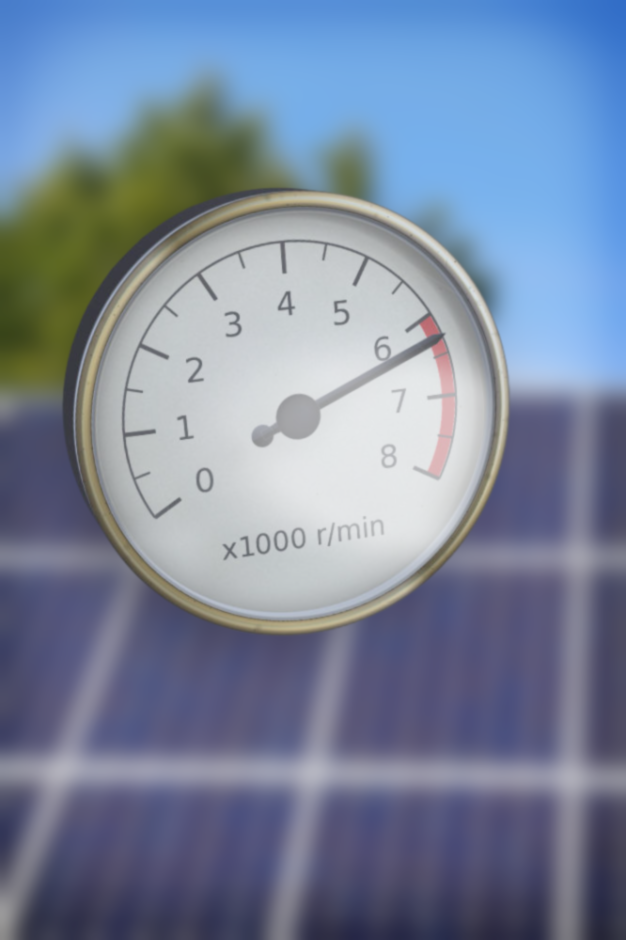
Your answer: **6250** rpm
